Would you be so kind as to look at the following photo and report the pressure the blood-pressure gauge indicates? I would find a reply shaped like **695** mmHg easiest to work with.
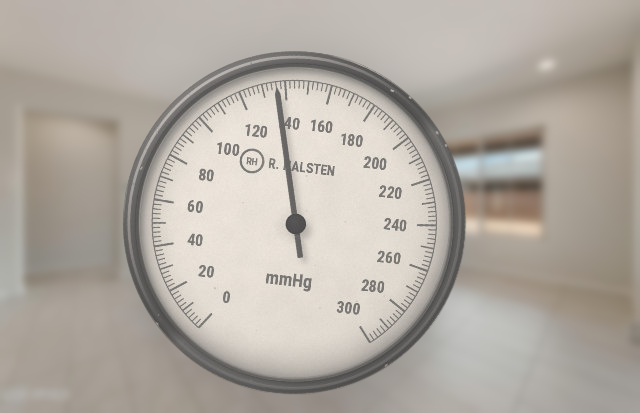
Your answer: **136** mmHg
